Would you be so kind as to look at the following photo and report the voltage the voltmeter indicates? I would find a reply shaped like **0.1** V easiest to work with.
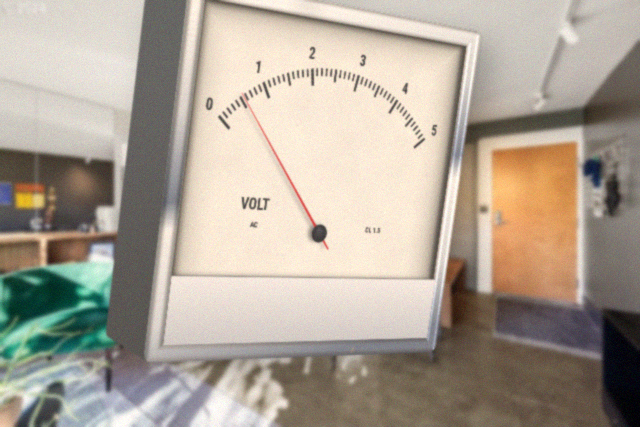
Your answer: **0.5** V
